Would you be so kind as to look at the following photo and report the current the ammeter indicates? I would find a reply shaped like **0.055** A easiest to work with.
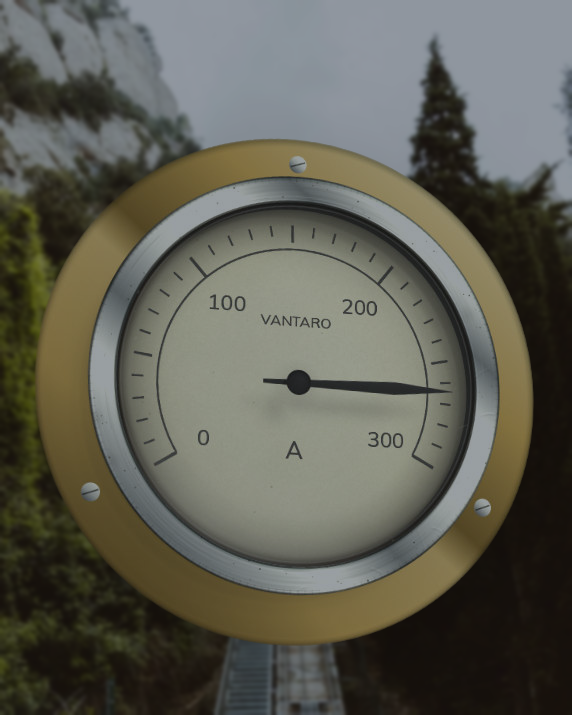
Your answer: **265** A
